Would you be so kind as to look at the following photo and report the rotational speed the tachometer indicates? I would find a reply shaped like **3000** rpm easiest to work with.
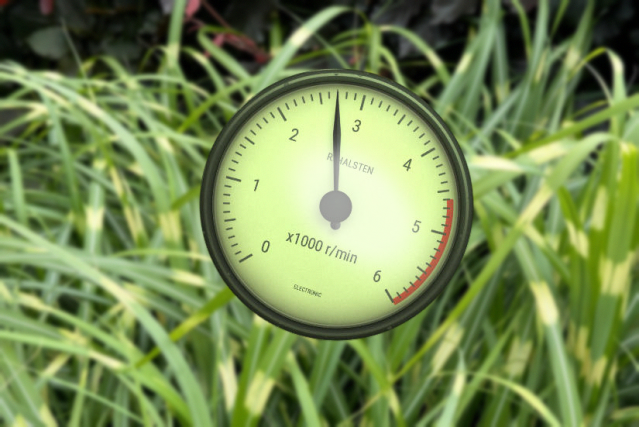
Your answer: **2700** rpm
